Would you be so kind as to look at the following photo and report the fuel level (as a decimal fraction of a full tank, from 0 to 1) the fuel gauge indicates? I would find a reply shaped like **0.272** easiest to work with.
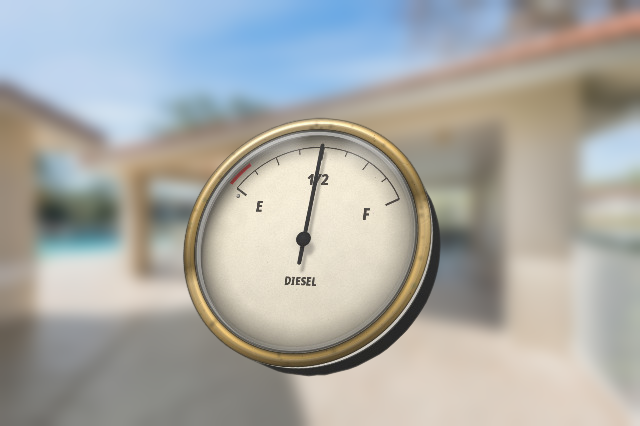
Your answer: **0.5**
